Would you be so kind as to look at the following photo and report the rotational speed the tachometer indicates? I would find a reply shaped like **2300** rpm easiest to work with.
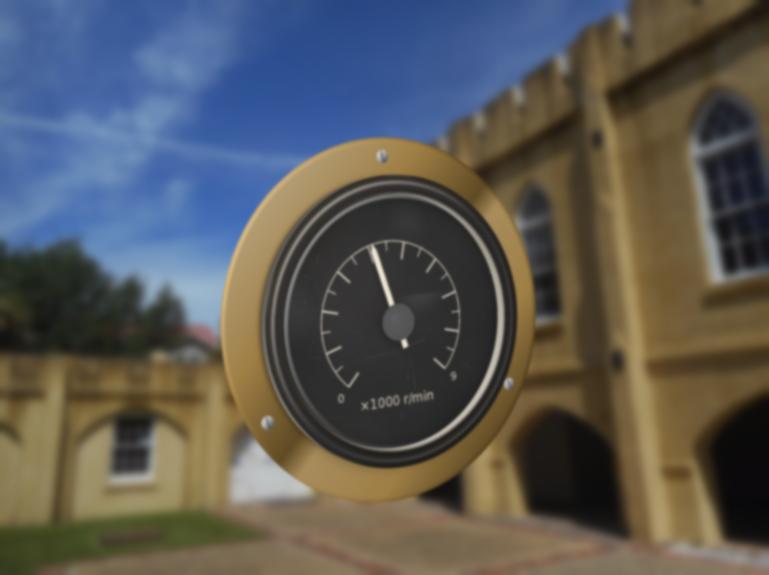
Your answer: **4000** rpm
